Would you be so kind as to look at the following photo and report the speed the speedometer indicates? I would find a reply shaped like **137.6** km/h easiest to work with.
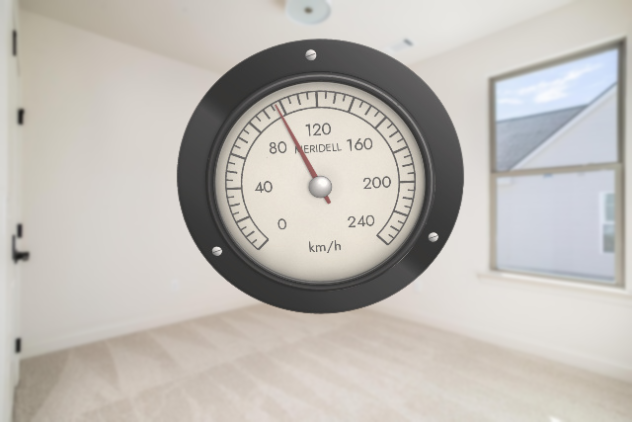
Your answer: **97.5** km/h
